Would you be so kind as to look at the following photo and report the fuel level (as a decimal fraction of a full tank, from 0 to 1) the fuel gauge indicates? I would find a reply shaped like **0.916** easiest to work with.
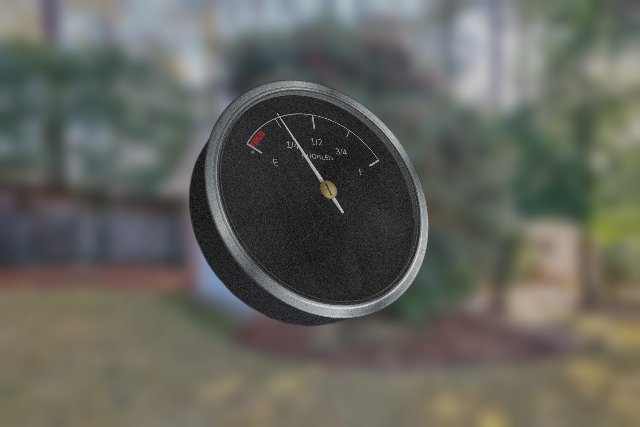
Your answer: **0.25**
